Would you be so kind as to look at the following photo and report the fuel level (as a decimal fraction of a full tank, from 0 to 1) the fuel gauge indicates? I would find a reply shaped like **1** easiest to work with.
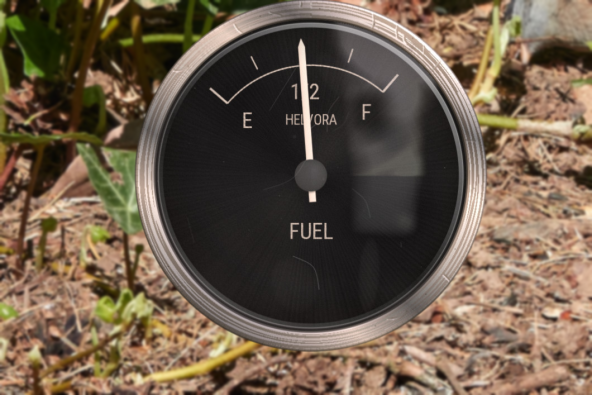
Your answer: **0.5**
